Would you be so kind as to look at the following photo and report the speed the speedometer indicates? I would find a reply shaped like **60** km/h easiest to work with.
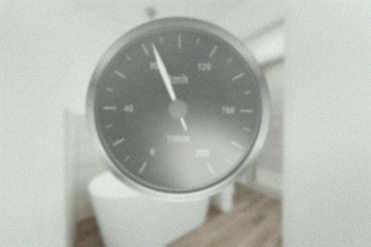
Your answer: **85** km/h
